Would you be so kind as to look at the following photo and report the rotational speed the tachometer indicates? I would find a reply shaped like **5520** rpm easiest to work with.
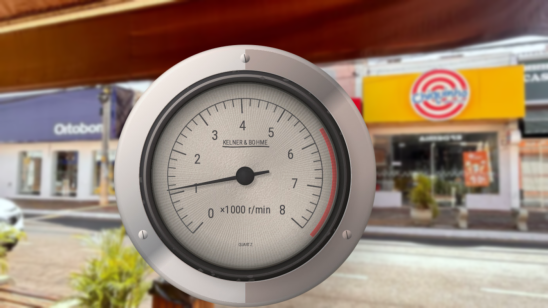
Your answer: **1100** rpm
